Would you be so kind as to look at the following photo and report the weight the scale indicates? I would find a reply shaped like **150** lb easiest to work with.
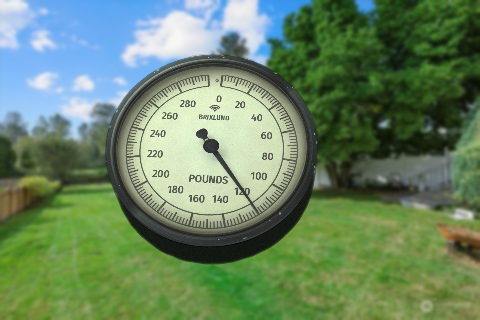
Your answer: **120** lb
